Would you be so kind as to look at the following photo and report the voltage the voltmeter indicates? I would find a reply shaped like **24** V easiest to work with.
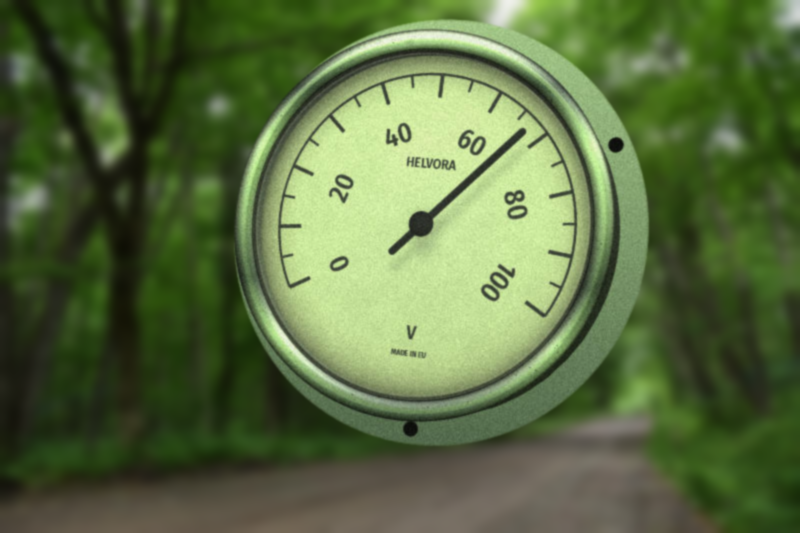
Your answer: **67.5** V
